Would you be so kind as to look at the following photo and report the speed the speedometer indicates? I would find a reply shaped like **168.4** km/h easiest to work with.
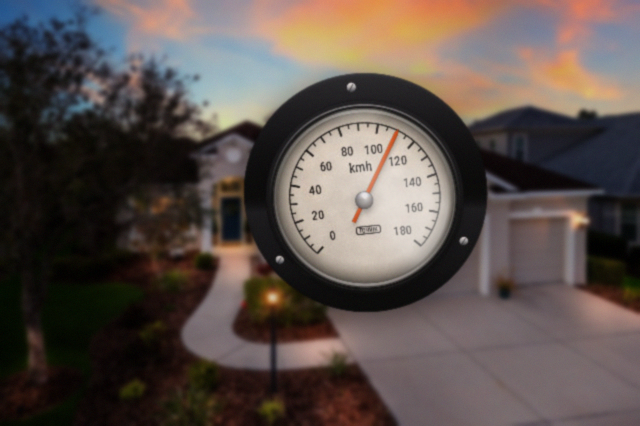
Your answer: **110** km/h
